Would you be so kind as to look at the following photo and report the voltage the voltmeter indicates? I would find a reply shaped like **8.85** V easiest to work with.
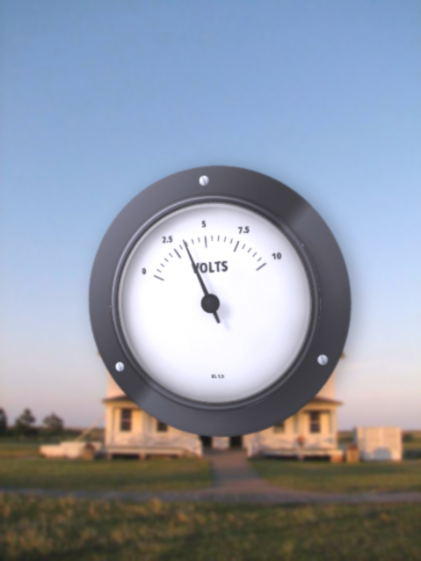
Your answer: **3.5** V
